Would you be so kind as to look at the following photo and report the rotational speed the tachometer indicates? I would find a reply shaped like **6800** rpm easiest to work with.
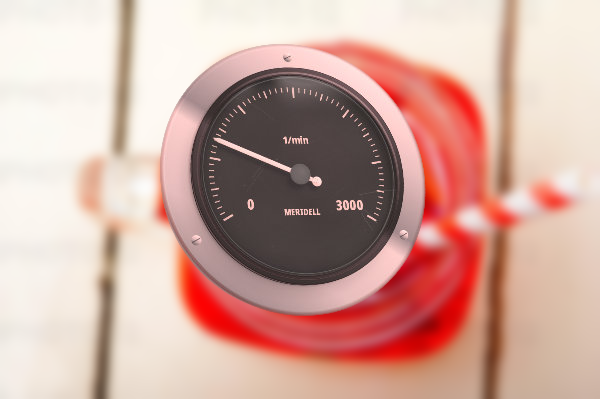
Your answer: **650** rpm
